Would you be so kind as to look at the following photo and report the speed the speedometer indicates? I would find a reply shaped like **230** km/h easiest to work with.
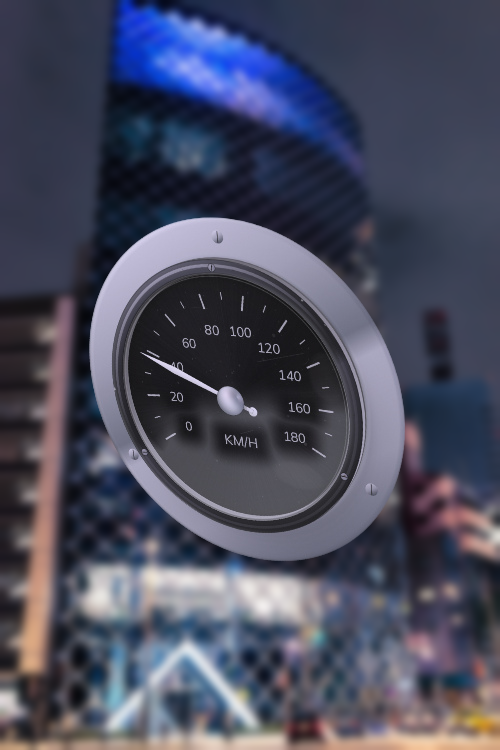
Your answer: **40** km/h
